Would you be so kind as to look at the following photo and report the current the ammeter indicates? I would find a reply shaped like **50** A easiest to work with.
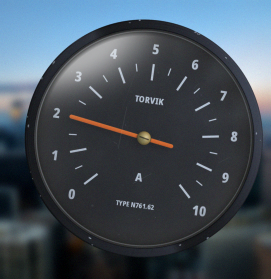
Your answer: **2** A
